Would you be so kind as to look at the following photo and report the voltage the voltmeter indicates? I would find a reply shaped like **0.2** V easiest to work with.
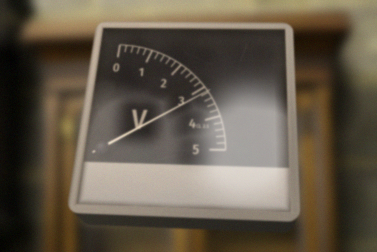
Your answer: **3.2** V
